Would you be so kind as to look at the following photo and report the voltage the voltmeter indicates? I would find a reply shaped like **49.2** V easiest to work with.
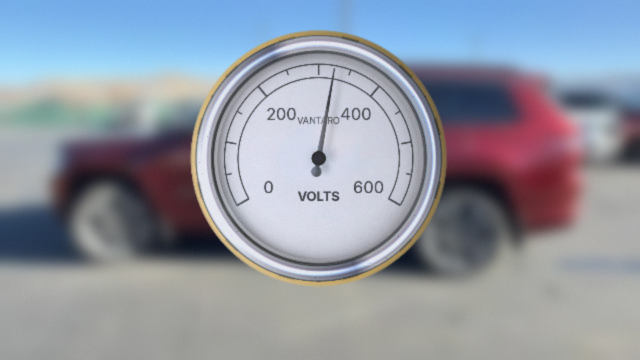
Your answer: **325** V
